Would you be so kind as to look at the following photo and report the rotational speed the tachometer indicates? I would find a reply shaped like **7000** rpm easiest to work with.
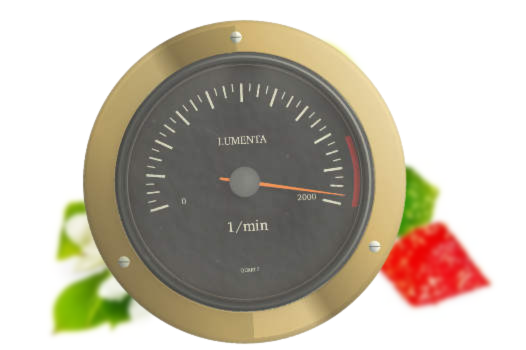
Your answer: **1950** rpm
